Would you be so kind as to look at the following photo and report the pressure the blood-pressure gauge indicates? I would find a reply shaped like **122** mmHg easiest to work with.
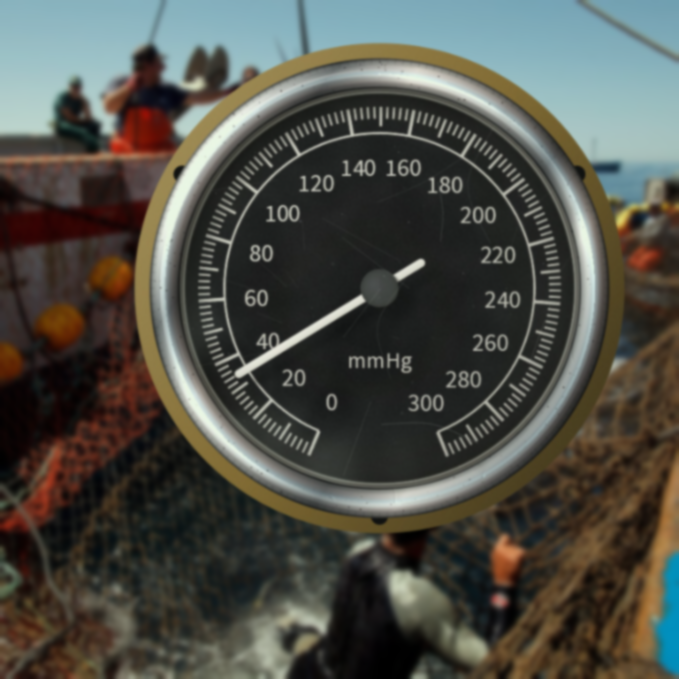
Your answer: **34** mmHg
